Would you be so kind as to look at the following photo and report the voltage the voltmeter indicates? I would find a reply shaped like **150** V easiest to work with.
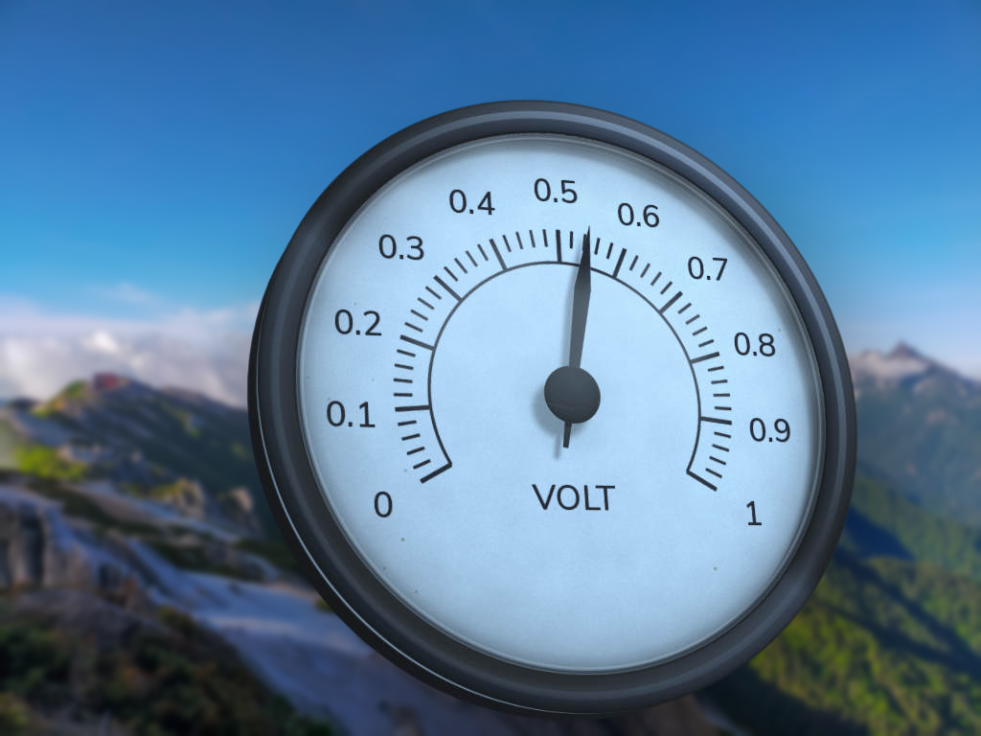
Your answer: **0.54** V
